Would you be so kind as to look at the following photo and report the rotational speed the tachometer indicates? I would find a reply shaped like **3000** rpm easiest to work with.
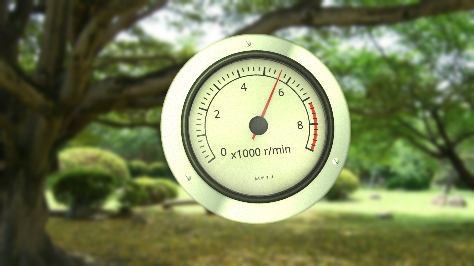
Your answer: **5600** rpm
